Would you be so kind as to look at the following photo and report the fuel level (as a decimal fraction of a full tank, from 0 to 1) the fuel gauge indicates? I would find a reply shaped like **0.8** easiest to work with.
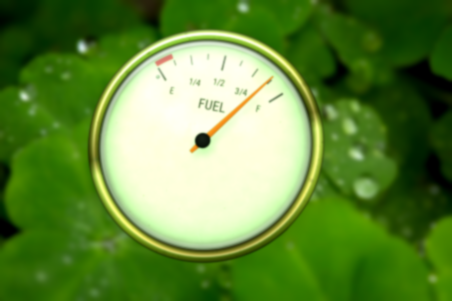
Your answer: **0.875**
